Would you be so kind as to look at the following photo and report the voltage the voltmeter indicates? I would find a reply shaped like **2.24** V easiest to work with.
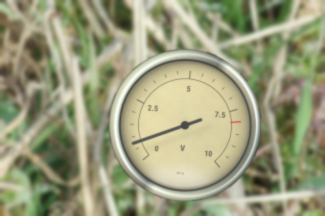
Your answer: **0.75** V
